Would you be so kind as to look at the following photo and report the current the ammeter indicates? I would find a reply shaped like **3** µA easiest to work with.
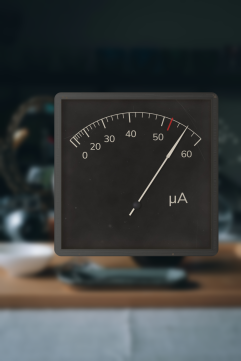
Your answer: **56** µA
